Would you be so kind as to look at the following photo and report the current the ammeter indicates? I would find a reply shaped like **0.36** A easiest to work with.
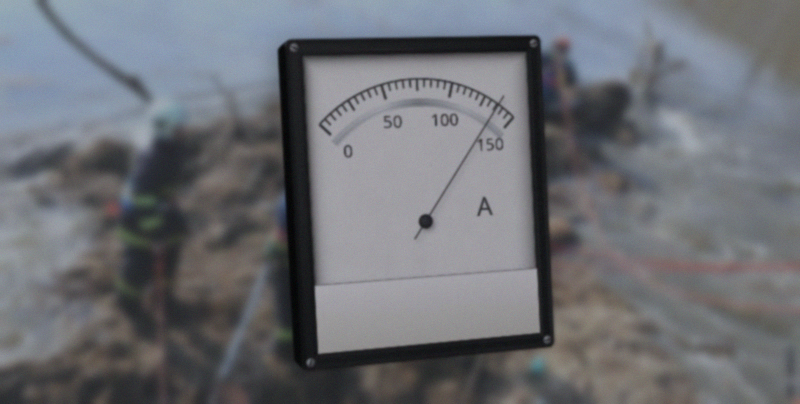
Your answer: **135** A
